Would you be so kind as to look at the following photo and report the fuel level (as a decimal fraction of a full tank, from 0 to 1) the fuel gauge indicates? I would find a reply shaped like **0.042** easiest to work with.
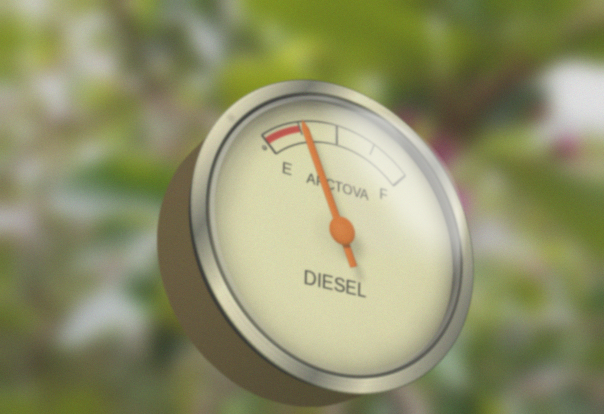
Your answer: **0.25**
